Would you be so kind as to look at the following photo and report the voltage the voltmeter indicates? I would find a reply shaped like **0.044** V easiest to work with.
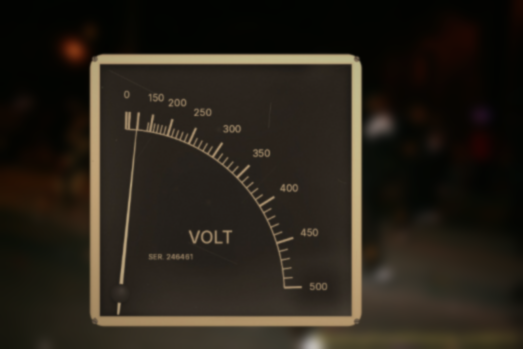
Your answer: **100** V
